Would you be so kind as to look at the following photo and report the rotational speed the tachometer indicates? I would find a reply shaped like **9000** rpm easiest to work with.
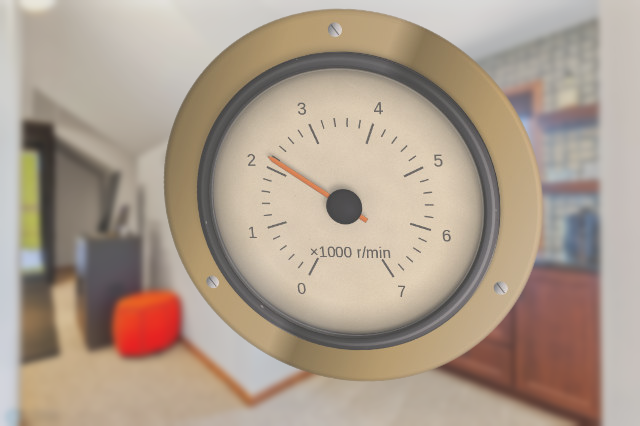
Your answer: **2200** rpm
